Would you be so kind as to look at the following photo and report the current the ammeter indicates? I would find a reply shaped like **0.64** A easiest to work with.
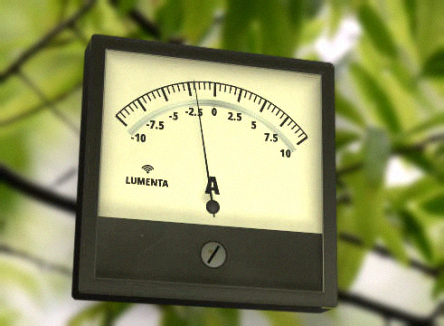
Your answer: **-2** A
